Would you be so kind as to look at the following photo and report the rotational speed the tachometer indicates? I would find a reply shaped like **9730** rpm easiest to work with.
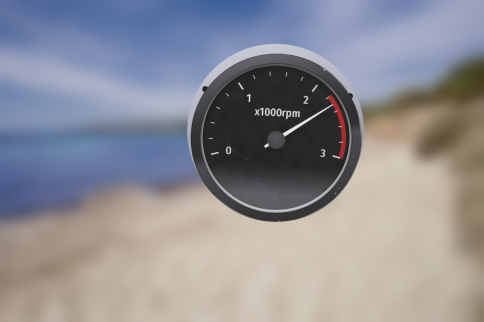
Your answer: **2300** rpm
